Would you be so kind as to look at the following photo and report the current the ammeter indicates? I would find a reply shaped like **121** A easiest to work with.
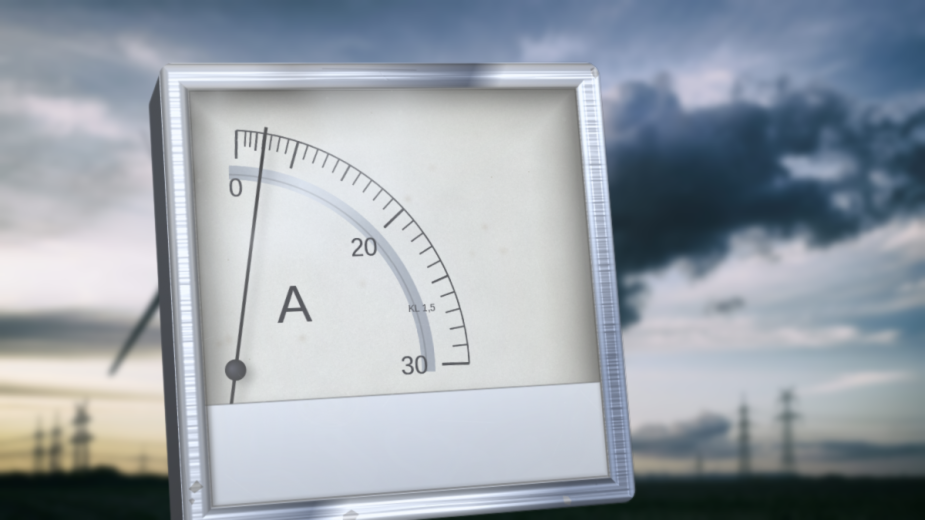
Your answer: **6** A
